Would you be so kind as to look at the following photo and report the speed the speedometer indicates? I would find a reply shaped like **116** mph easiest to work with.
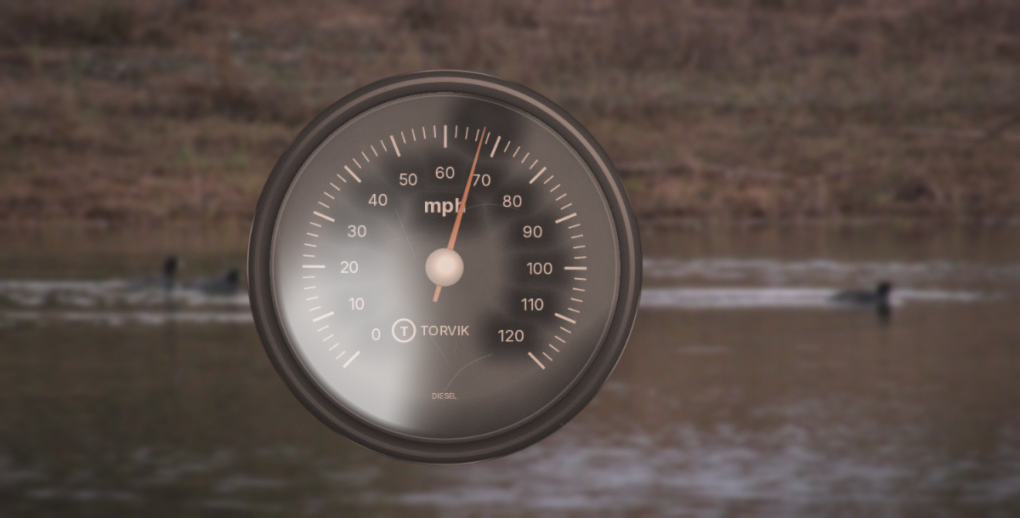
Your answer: **67** mph
